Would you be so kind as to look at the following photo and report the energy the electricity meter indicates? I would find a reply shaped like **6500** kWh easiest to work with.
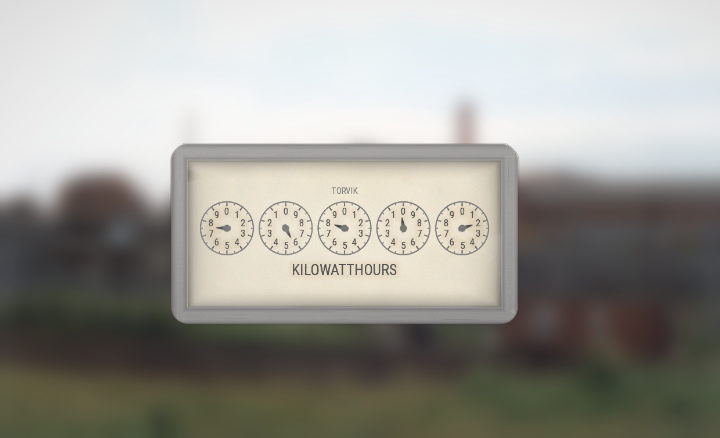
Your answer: **75802** kWh
